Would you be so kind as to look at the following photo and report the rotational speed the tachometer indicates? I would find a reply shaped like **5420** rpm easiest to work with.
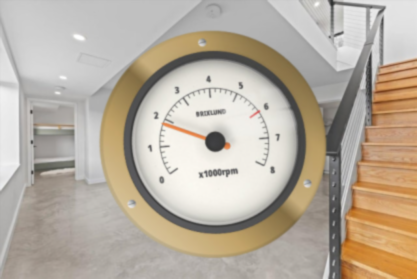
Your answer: **1800** rpm
